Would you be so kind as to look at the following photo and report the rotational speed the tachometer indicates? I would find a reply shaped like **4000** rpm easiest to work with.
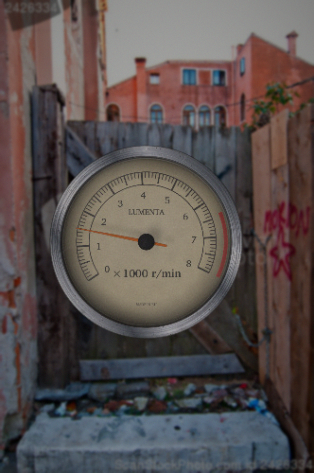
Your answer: **1500** rpm
